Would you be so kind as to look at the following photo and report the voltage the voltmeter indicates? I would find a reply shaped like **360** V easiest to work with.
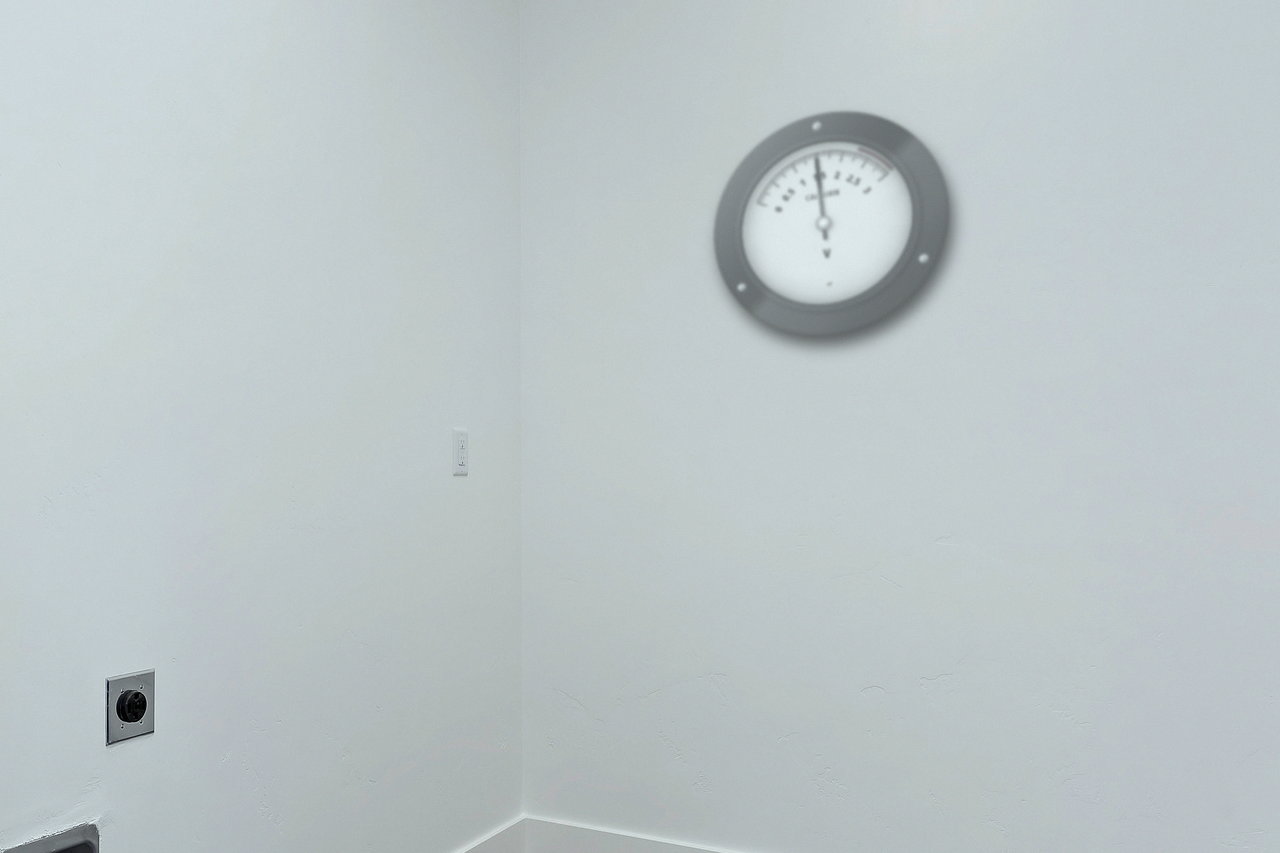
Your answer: **1.5** V
